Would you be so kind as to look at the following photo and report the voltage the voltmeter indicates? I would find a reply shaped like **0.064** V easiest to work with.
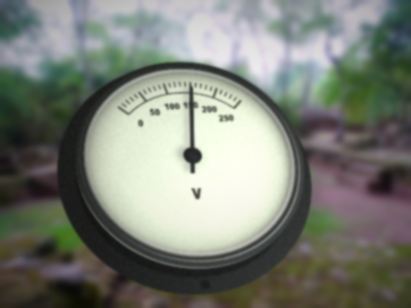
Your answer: **150** V
